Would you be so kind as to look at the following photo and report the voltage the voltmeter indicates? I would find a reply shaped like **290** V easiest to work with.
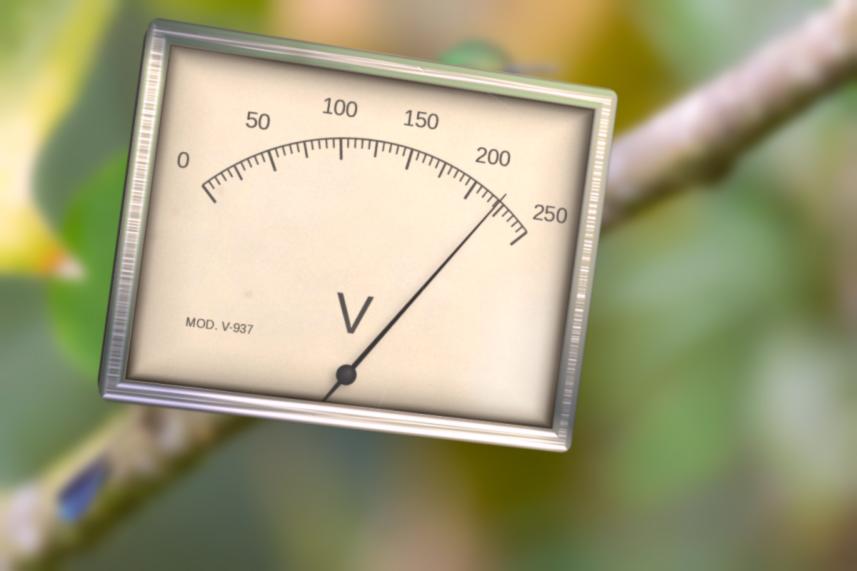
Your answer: **220** V
